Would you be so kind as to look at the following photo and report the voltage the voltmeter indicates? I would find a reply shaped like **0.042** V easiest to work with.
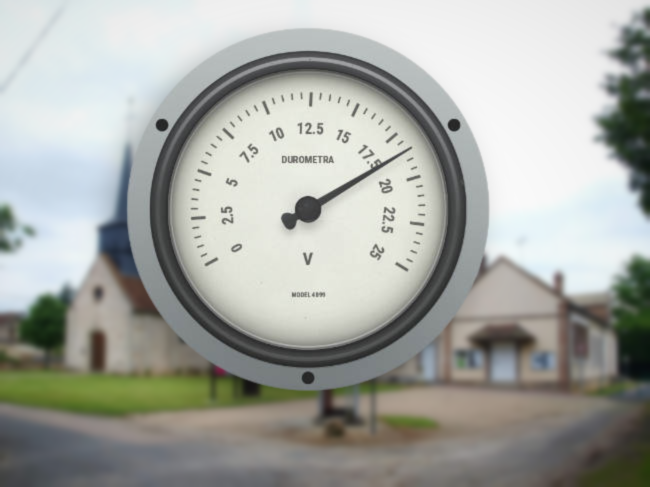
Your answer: **18.5** V
